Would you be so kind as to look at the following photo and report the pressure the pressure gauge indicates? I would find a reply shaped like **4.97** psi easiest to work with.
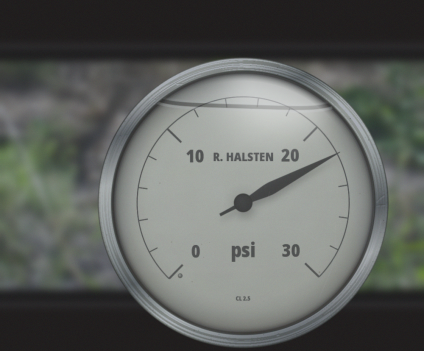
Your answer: **22** psi
